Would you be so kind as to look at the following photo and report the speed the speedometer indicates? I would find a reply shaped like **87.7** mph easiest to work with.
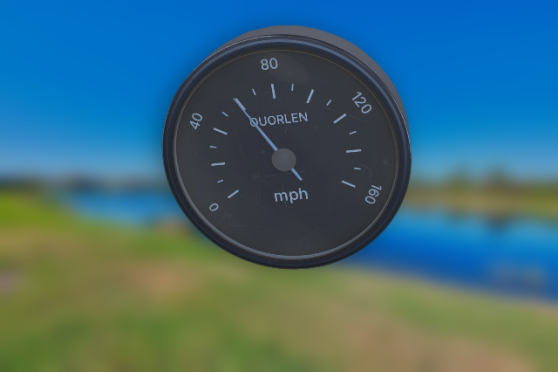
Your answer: **60** mph
